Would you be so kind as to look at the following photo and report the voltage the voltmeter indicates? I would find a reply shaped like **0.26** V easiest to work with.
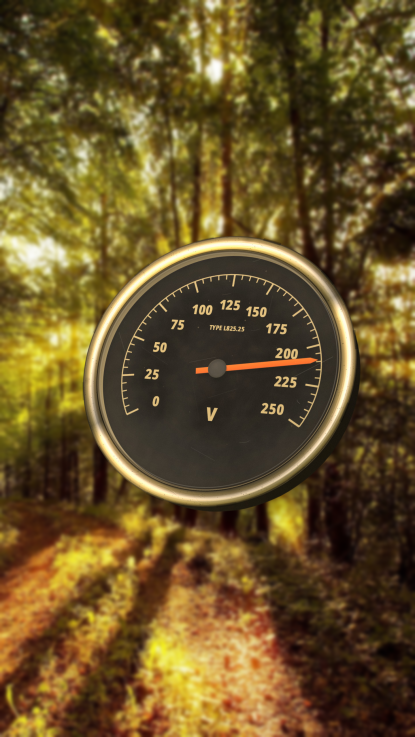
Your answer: **210** V
